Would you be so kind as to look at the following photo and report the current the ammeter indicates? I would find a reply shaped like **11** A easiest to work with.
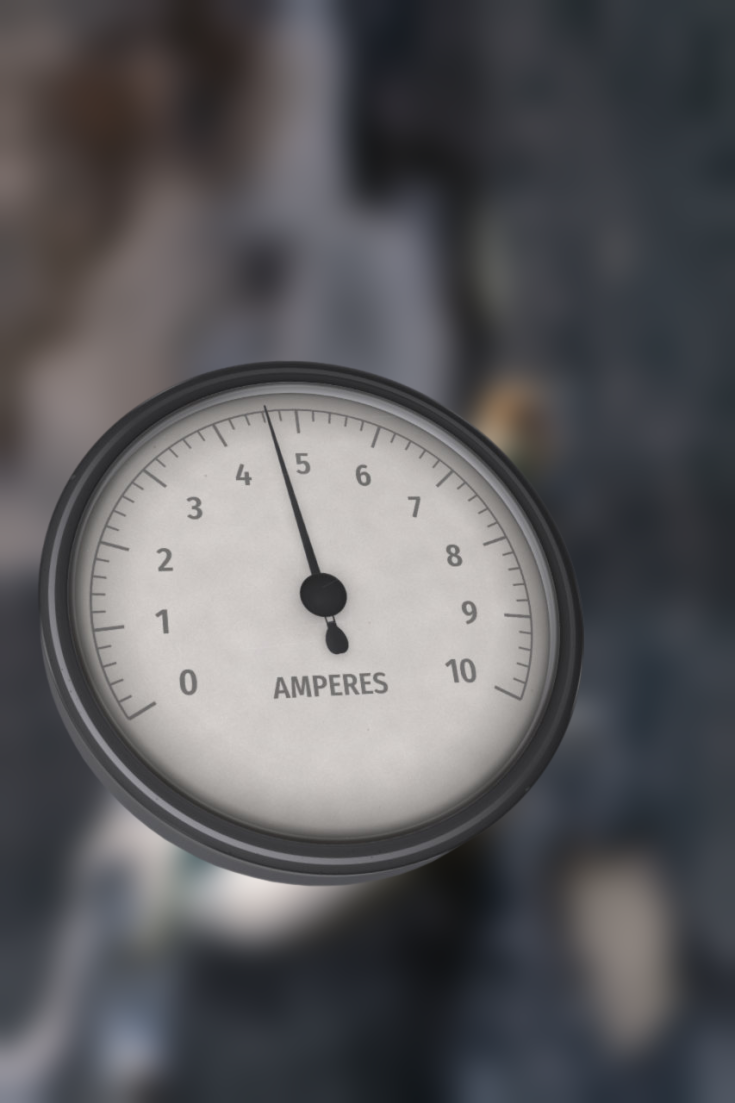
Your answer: **4.6** A
